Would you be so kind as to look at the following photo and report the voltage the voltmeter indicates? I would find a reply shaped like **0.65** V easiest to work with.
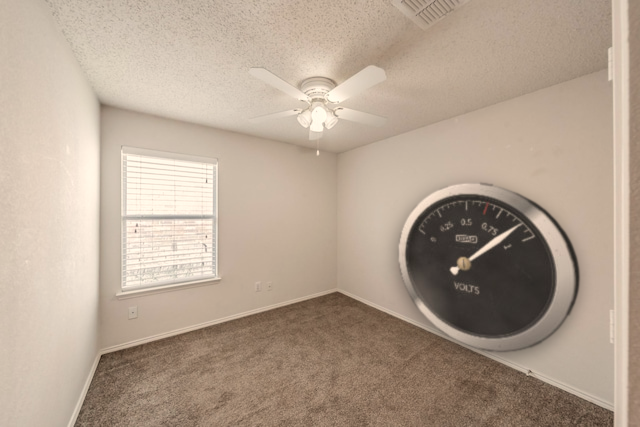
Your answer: **0.9** V
